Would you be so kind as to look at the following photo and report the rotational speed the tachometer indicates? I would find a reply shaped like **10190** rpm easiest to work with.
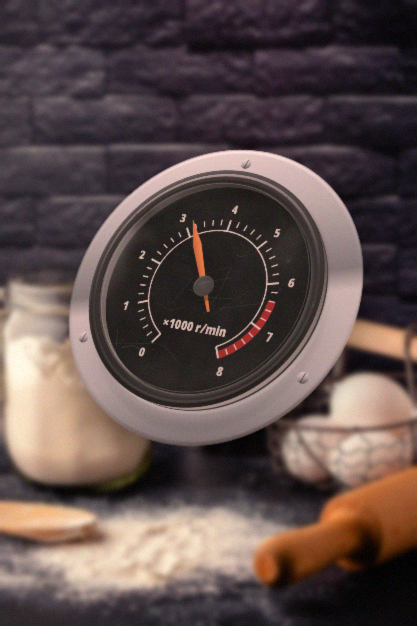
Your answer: **3200** rpm
